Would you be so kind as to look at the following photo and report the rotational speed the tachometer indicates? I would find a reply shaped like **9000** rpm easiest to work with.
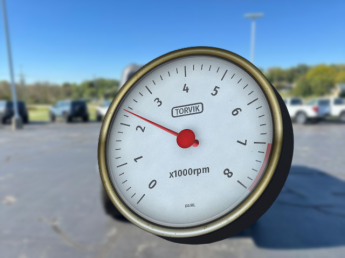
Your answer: **2300** rpm
